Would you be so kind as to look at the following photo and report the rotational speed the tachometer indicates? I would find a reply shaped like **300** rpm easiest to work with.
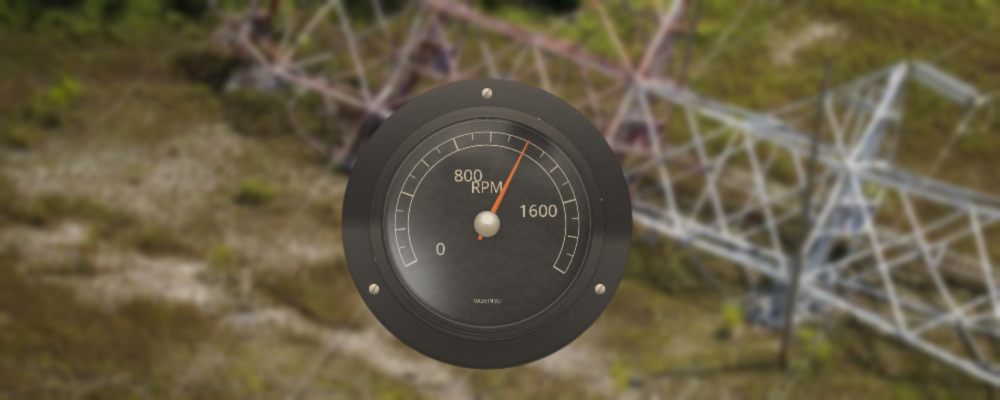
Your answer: **1200** rpm
